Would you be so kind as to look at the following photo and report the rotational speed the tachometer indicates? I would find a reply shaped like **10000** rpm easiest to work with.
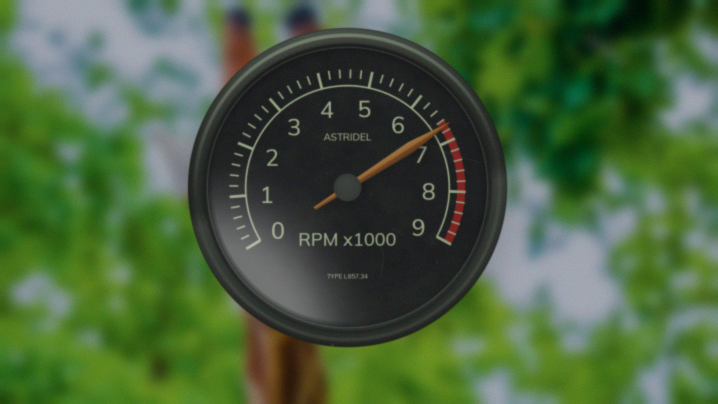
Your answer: **6700** rpm
